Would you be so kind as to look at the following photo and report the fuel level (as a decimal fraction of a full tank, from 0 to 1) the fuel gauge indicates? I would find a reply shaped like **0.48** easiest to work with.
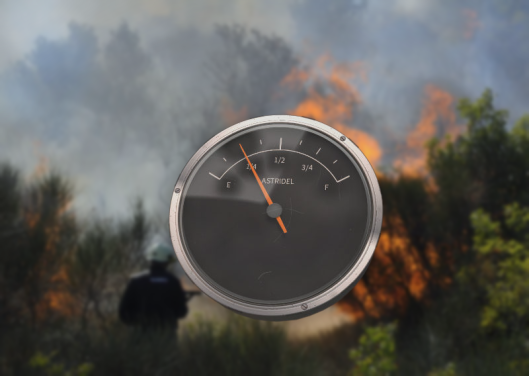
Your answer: **0.25**
